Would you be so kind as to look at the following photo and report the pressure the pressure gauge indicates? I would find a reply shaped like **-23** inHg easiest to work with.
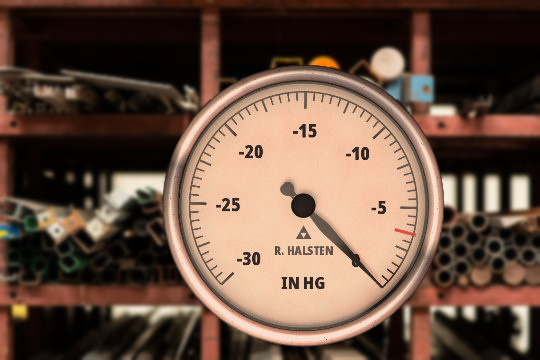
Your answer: **0** inHg
